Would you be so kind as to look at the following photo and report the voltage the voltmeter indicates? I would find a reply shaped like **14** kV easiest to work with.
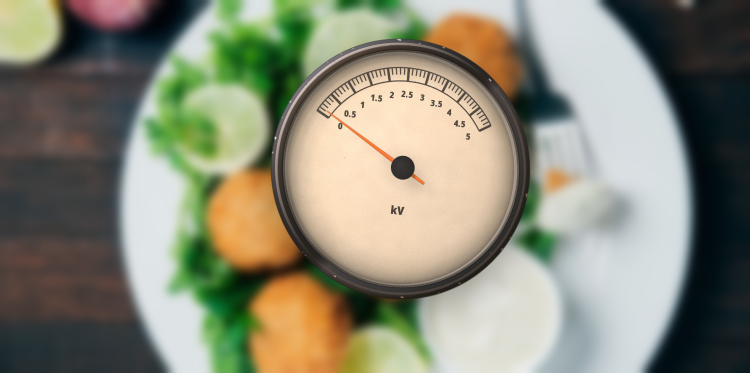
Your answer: **0.1** kV
